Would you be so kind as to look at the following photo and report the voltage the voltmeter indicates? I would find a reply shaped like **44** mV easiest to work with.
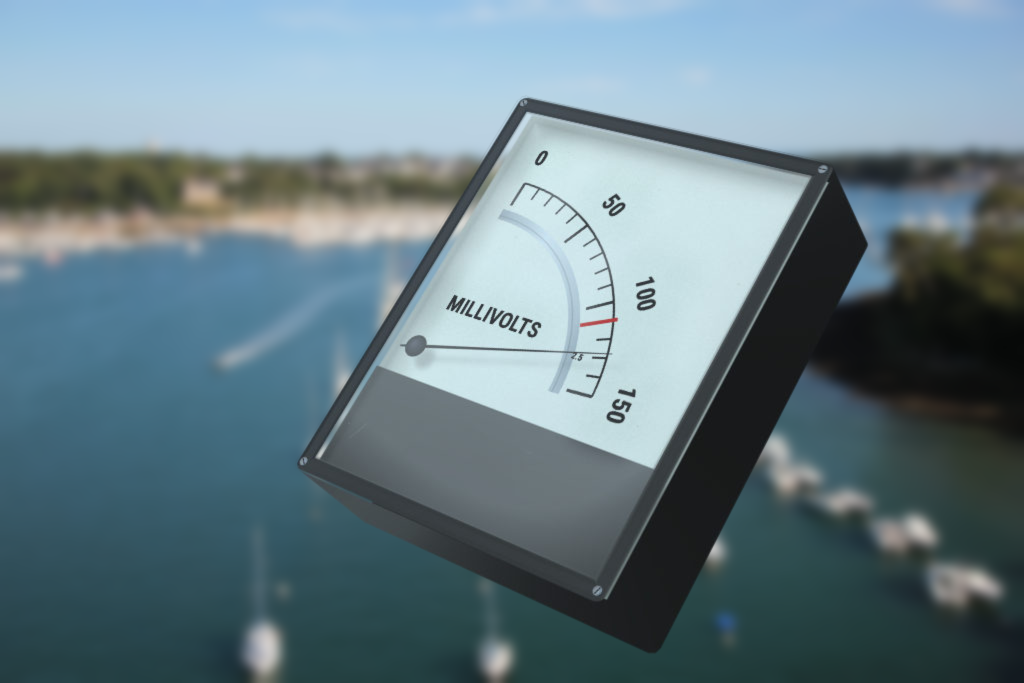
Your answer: **130** mV
